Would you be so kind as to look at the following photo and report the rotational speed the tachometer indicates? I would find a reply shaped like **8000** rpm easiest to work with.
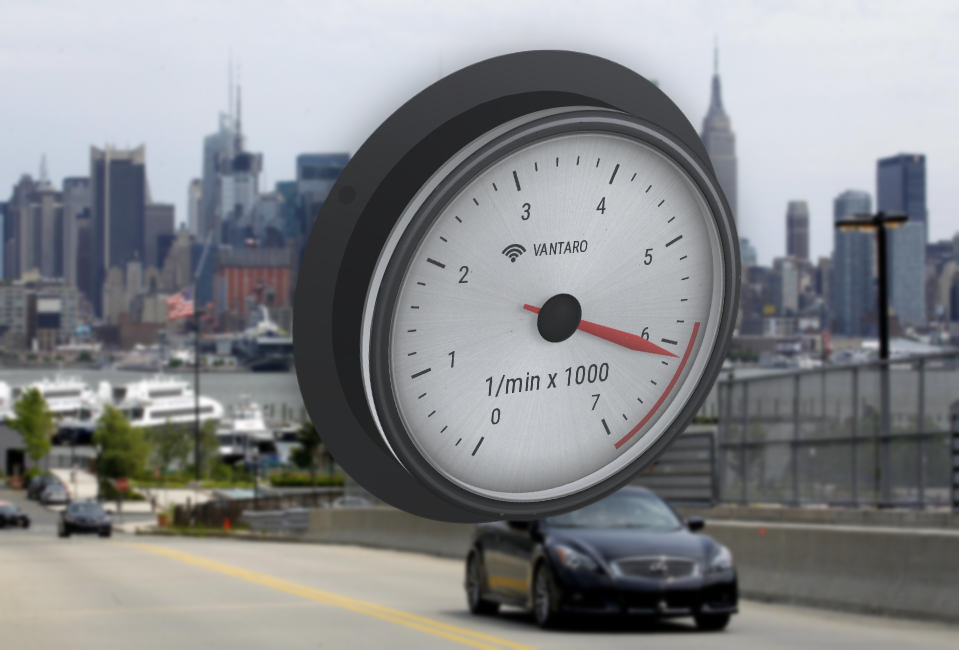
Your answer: **6100** rpm
